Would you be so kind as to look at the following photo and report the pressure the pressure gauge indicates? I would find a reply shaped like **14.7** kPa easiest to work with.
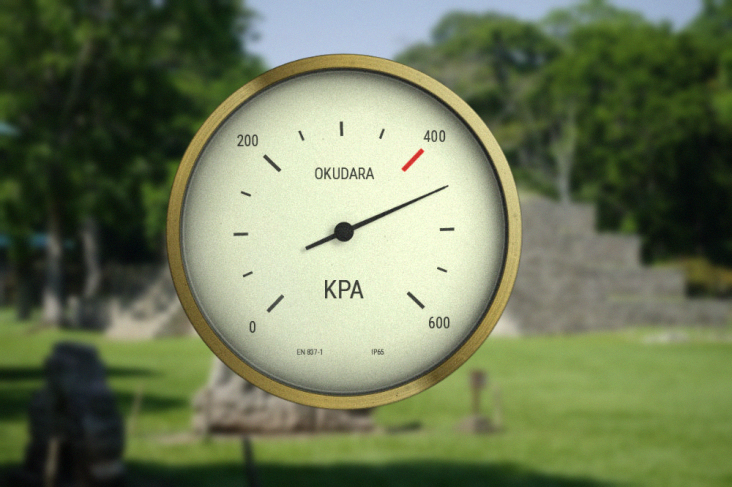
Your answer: **450** kPa
